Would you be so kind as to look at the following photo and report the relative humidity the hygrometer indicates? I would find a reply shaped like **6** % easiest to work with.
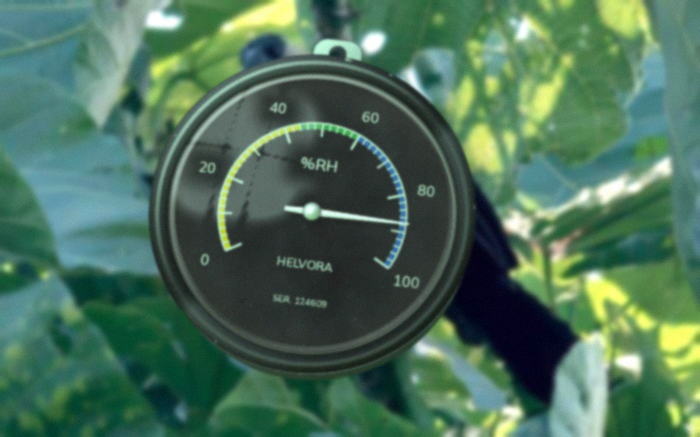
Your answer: **88** %
